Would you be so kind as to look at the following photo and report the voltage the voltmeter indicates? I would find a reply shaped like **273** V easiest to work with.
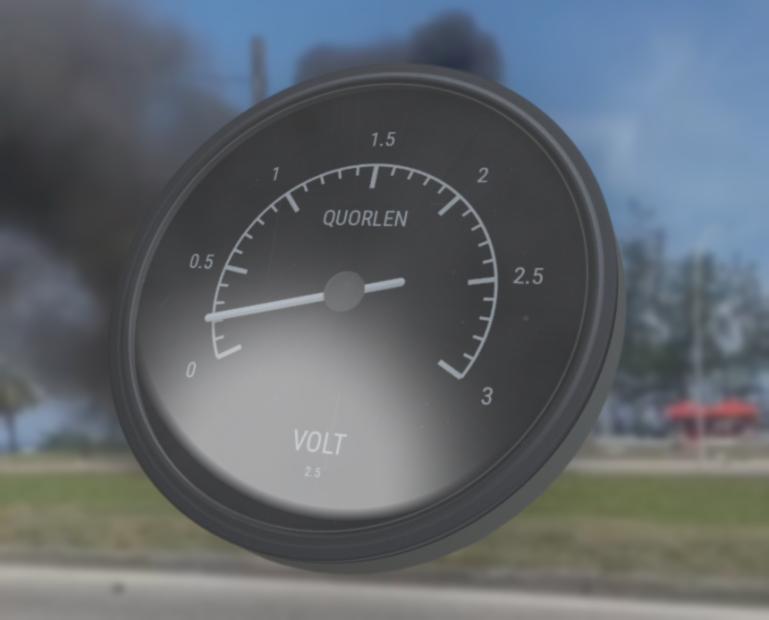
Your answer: **0.2** V
